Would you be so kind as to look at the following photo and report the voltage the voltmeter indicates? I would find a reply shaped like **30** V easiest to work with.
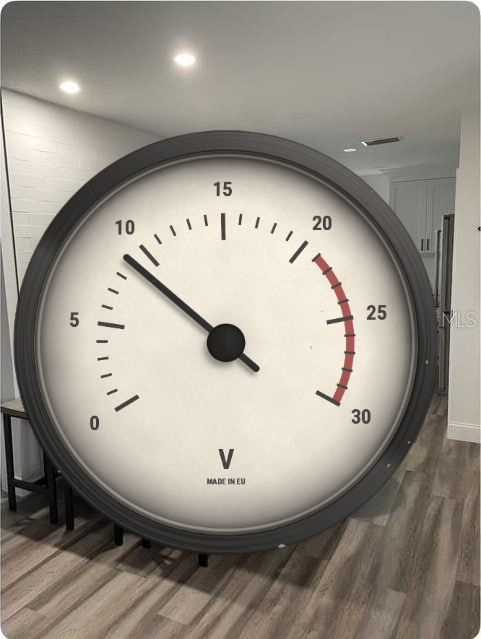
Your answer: **9** V
